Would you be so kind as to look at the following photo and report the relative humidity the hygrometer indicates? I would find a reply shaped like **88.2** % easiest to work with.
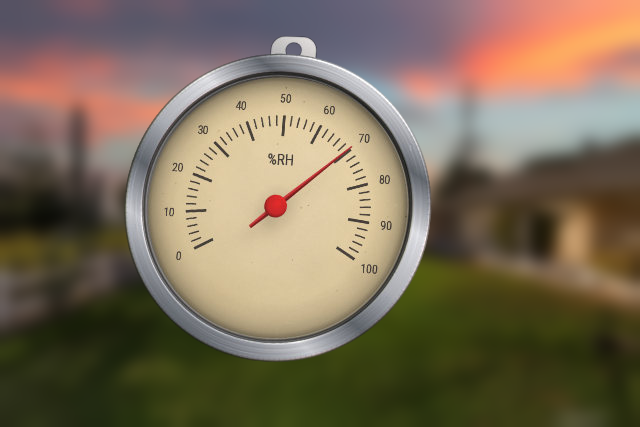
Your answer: **70** %
